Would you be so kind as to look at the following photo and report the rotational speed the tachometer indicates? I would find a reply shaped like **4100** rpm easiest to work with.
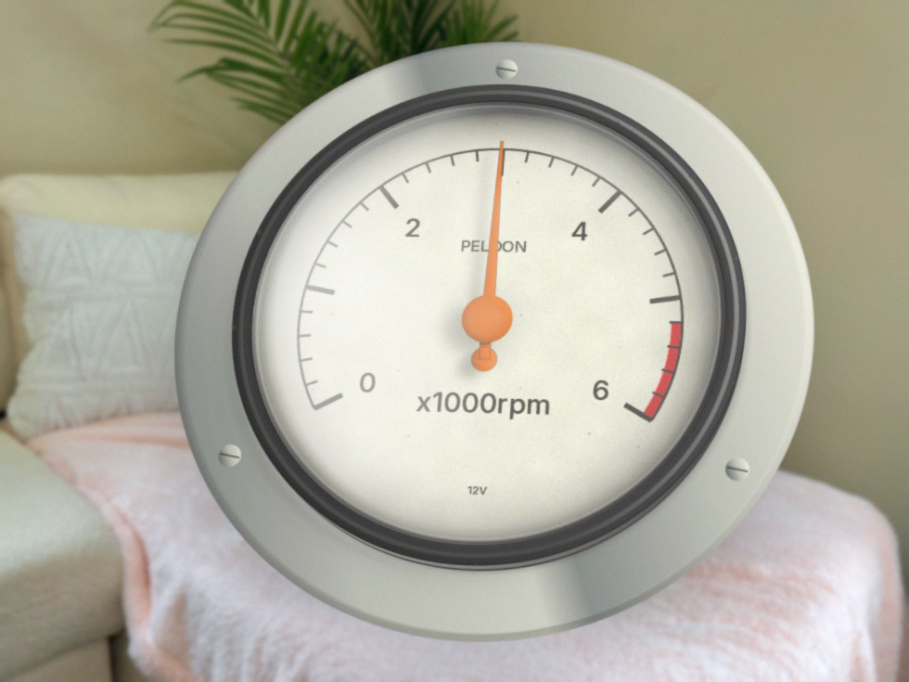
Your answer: **3000** rpm
